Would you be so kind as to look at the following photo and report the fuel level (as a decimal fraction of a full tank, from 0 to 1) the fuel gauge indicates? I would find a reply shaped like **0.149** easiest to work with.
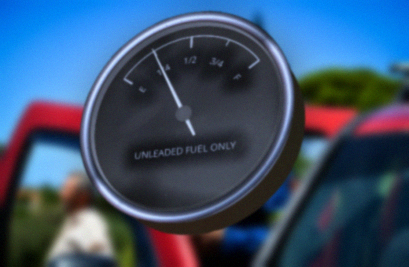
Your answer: **0.25**
